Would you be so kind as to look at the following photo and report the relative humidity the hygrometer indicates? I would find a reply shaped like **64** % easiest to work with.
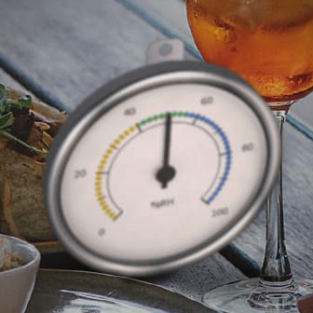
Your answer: **50** %
